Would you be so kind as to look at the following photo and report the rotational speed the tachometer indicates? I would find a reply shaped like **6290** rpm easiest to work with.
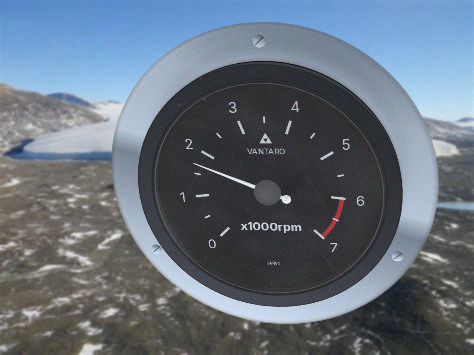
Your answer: **1750** rpm
